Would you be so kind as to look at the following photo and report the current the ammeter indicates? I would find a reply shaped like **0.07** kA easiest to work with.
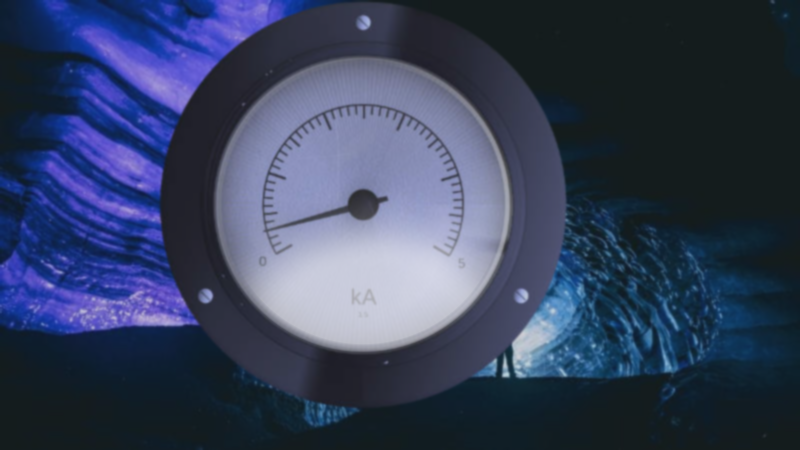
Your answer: **0.3** kA
